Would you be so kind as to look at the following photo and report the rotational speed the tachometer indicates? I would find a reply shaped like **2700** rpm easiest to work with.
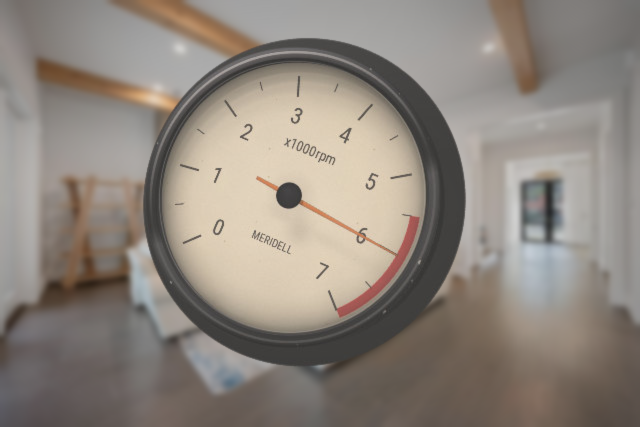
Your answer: **6000** rpm
